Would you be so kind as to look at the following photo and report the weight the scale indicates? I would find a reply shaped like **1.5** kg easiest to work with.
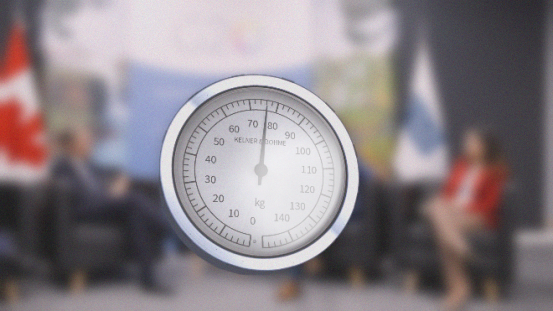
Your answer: **76** kg
